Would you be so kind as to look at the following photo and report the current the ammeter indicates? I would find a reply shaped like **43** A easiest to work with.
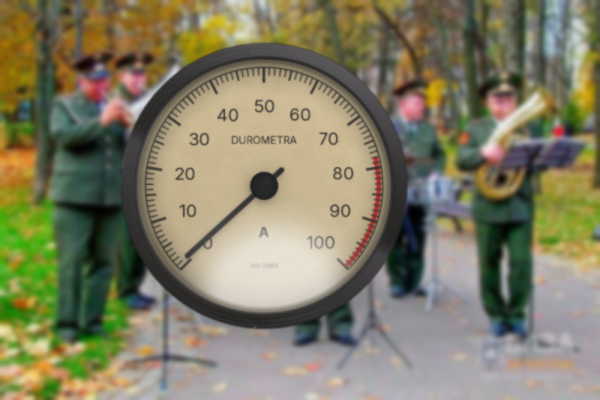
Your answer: **1** A
